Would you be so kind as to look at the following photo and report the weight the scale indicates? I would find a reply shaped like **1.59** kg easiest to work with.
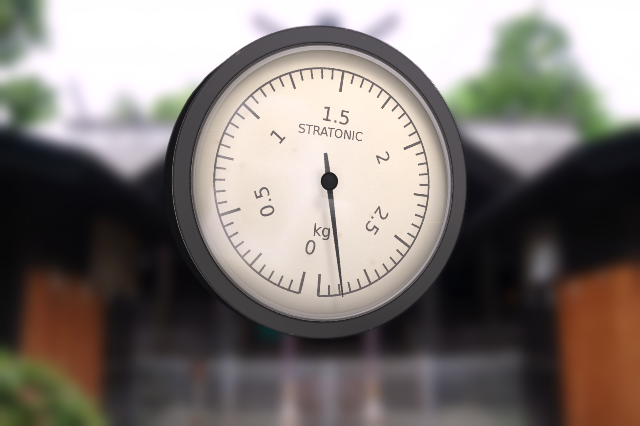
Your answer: **2.9** kg
